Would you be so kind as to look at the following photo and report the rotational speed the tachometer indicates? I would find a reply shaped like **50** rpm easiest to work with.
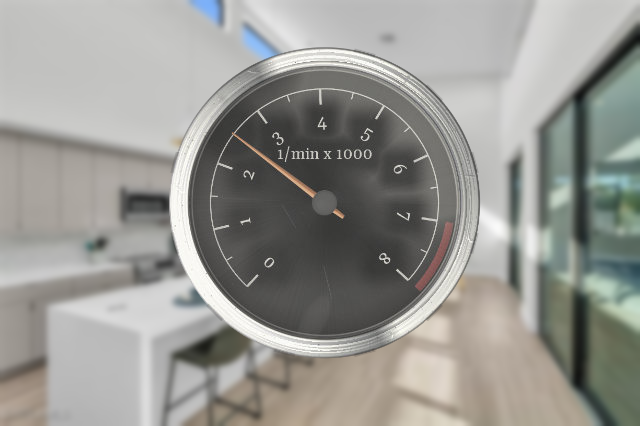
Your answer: **2500** rpm
